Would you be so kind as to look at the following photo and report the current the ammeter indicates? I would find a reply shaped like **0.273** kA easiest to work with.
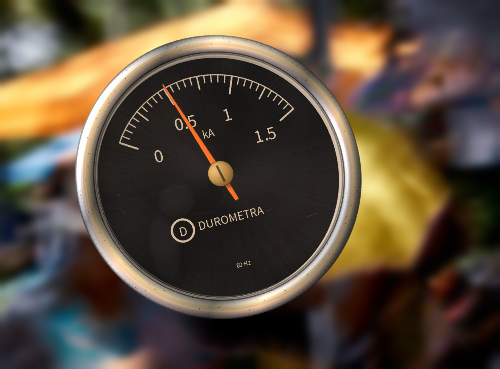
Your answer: **0.5** kA
